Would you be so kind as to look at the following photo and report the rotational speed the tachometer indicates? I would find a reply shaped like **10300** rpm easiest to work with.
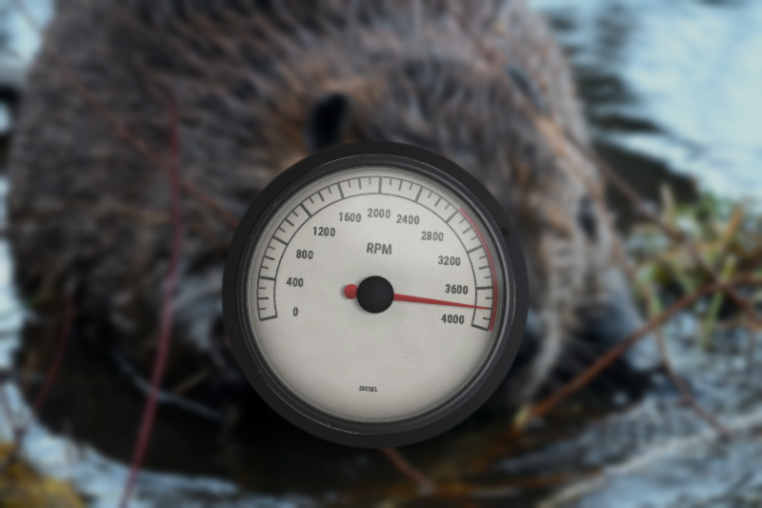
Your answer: **3800** rpm
